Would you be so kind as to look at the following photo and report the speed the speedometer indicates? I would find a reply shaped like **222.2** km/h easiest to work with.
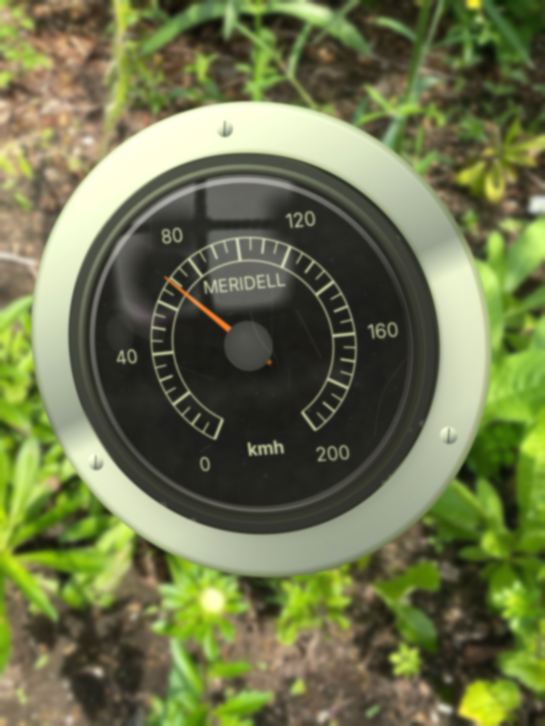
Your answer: **70** km/h
